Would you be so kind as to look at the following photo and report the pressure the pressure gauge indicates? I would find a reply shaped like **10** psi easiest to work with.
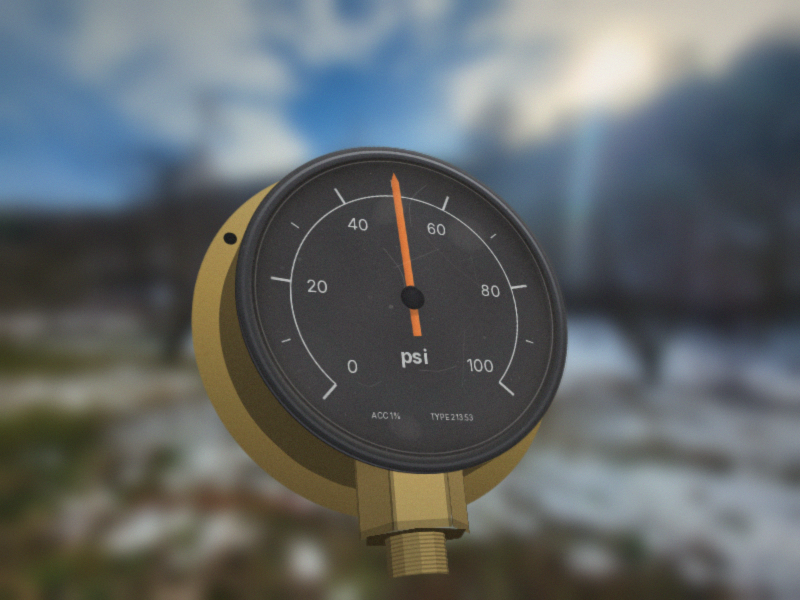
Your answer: **50** psi
